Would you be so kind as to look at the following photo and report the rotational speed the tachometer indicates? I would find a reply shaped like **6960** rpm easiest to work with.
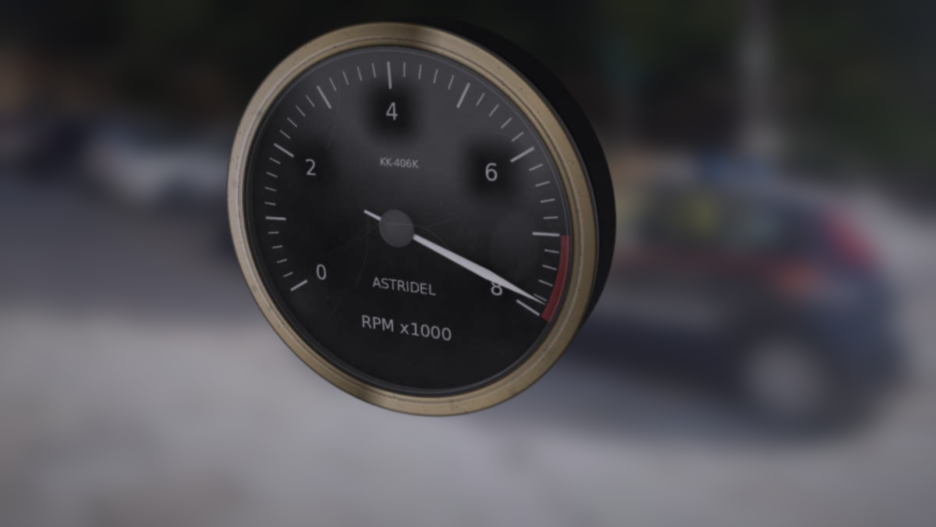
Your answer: **7800** rpm
